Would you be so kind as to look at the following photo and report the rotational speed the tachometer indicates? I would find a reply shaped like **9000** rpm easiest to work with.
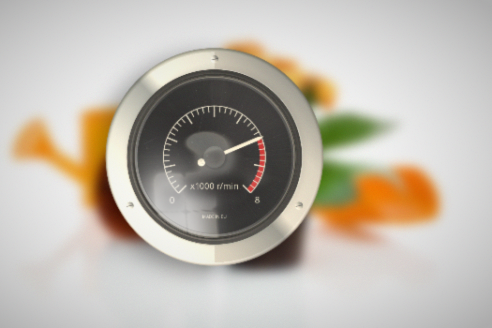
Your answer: **6000** rpm
